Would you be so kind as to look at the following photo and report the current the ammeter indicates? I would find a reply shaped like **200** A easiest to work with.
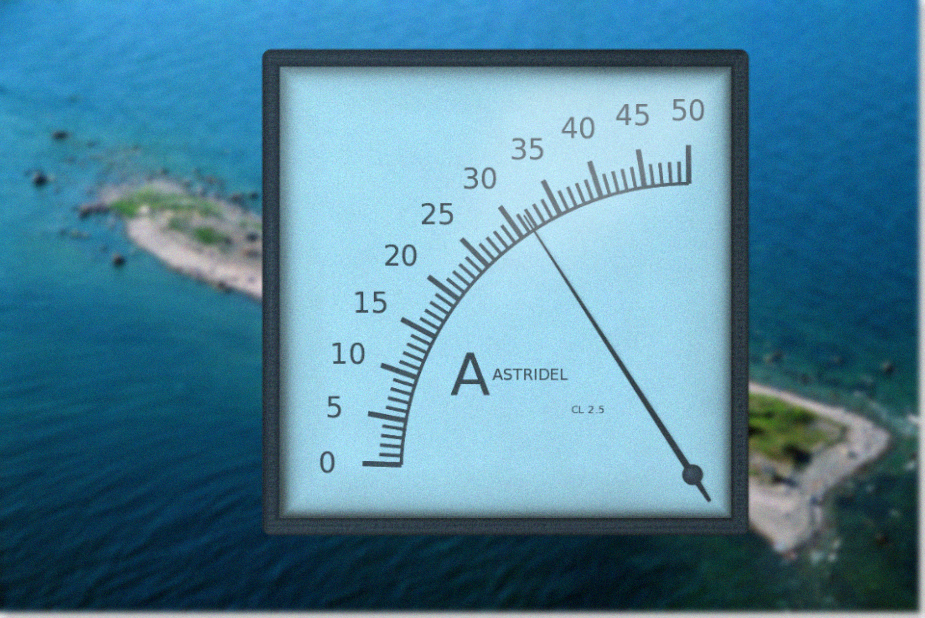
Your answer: **31.5** A
